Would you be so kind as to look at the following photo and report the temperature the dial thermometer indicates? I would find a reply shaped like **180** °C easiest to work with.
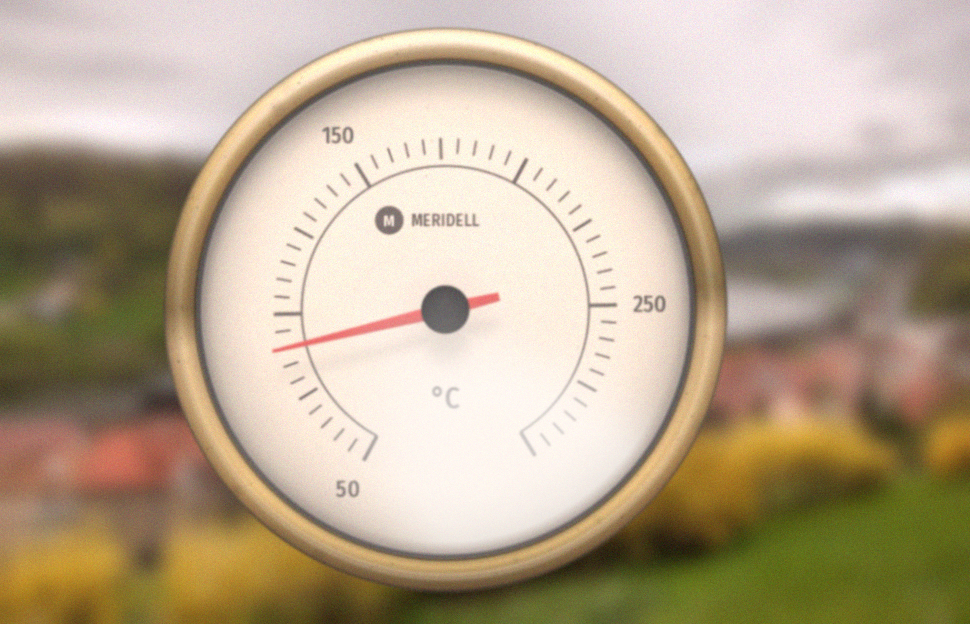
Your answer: **90** °C
